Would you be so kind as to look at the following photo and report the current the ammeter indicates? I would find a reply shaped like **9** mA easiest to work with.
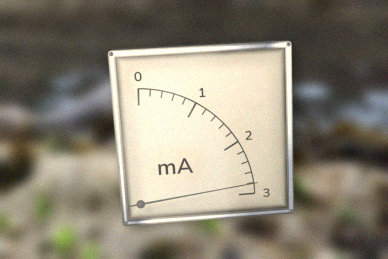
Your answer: **2.8** mA
